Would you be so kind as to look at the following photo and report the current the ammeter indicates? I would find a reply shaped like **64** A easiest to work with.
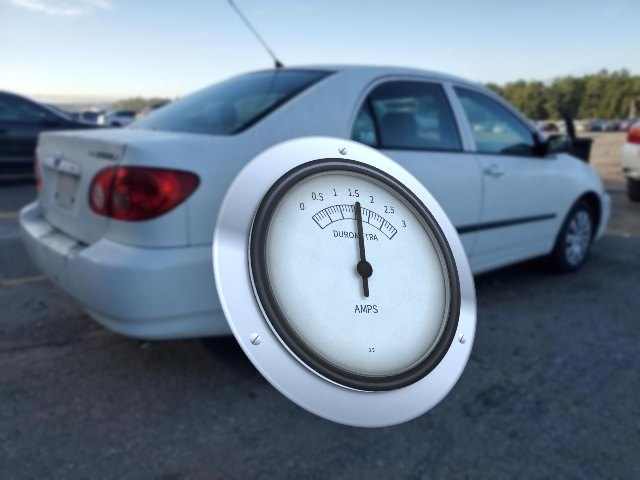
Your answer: **1.5** A
